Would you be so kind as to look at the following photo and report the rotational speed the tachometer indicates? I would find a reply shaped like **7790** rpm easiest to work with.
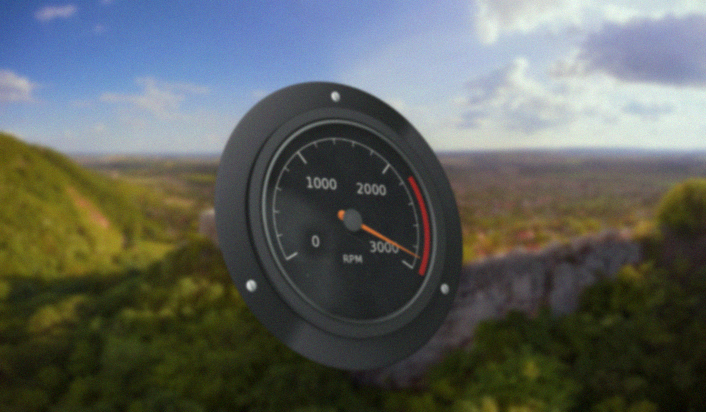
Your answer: **2900** rpm
